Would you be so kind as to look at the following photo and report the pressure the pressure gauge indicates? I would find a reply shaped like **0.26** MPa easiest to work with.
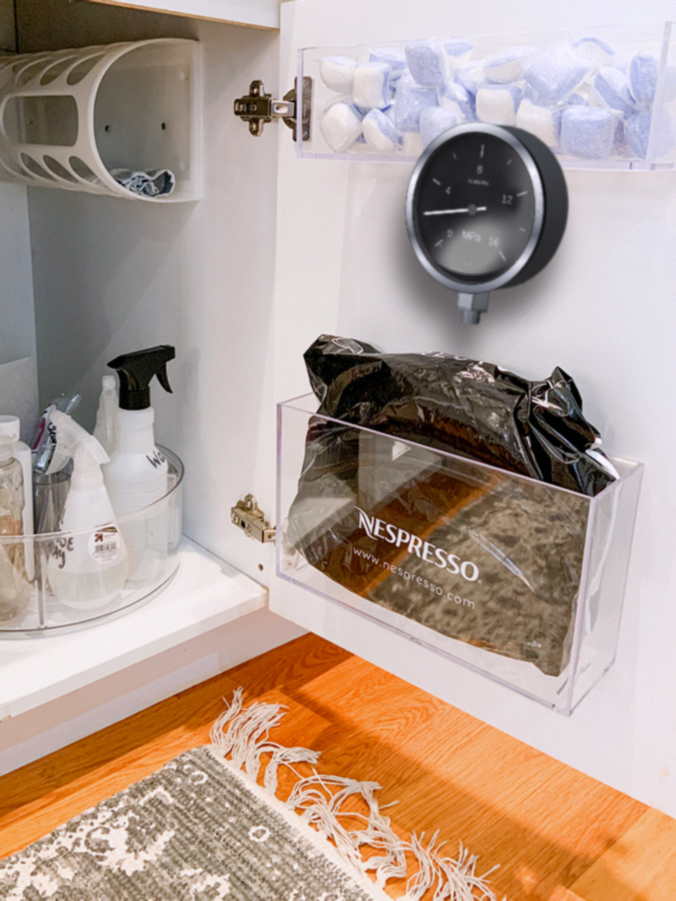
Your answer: **2** MPa
